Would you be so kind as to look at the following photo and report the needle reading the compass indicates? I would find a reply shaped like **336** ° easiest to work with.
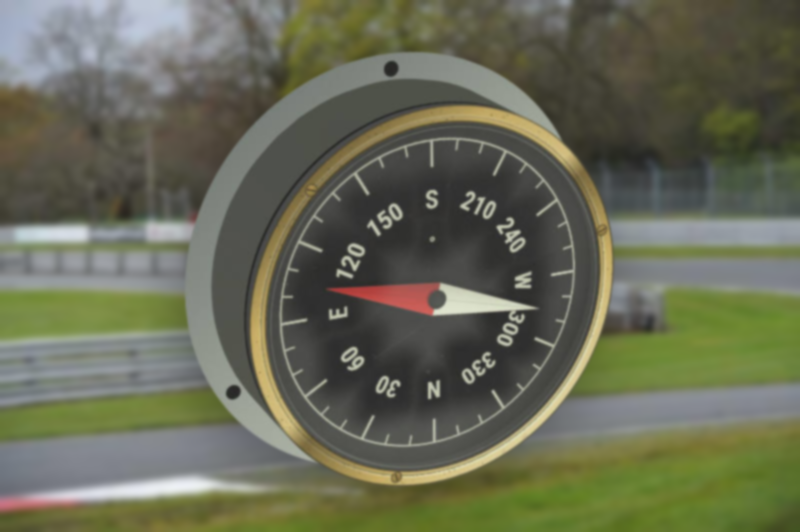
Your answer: **105** °
